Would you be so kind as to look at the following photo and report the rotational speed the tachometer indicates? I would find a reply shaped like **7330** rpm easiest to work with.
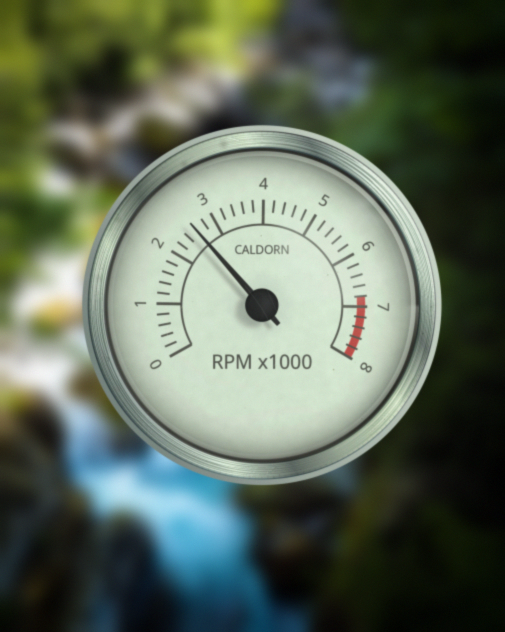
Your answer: **2600** rpm
